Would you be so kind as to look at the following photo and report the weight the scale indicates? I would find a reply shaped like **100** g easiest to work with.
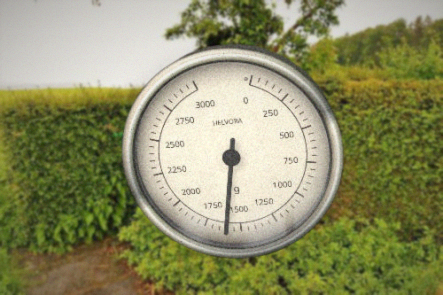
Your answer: **1600** g
